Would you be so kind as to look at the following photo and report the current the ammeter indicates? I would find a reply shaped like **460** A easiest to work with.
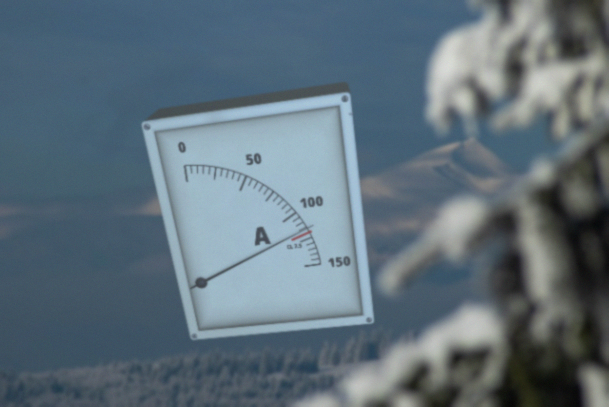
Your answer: **115** A
